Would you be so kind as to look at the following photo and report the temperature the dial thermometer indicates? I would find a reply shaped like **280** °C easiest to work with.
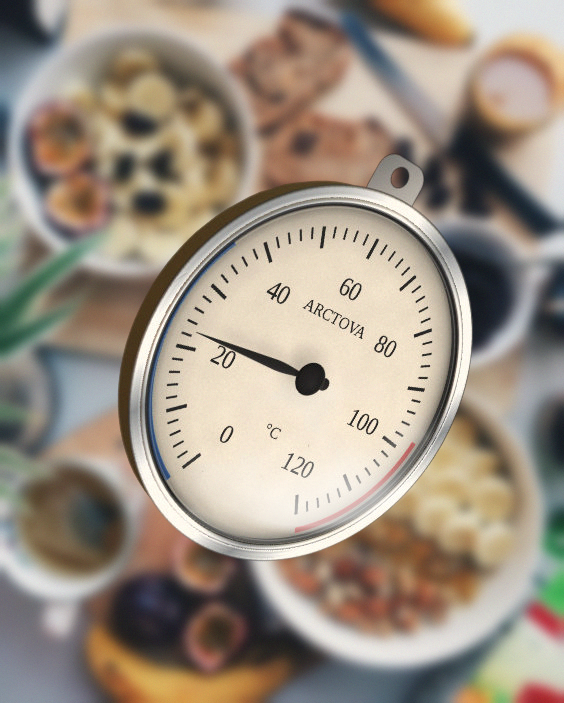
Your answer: **23** °C
